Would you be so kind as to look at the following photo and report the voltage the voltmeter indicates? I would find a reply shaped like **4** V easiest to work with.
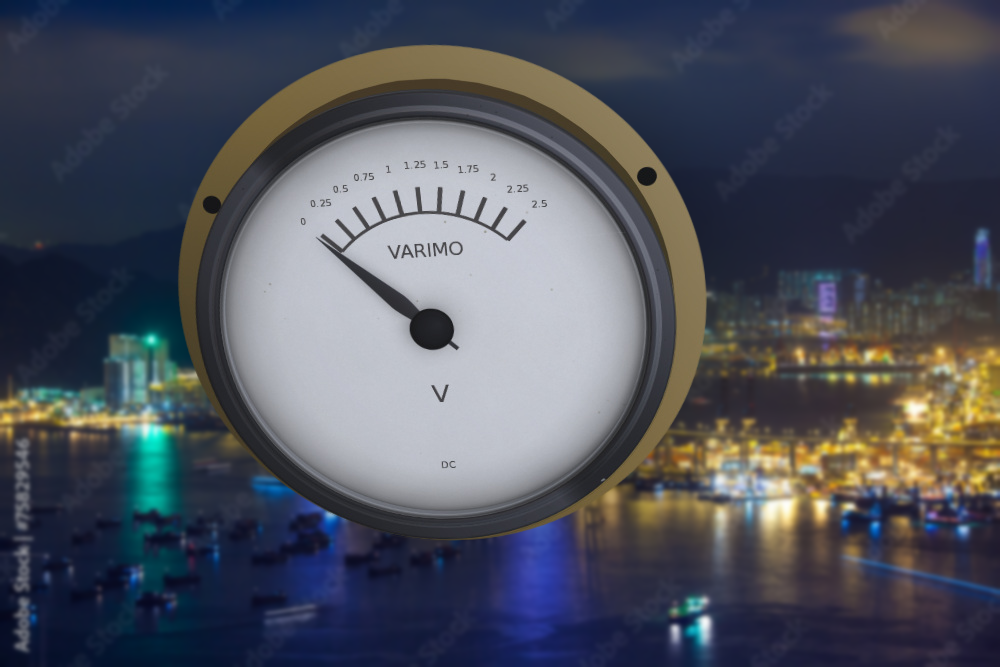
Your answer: **0** V
